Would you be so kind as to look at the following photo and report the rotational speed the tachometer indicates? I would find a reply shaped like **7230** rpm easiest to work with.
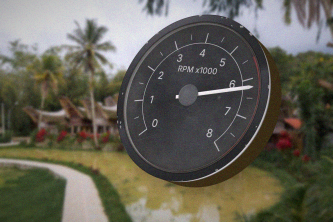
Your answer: **6250** rpm
